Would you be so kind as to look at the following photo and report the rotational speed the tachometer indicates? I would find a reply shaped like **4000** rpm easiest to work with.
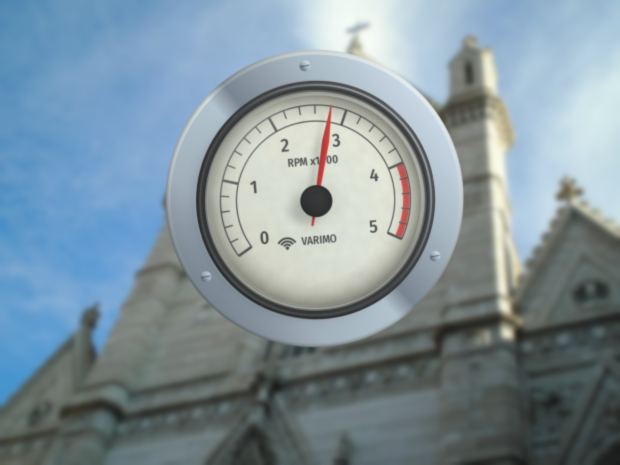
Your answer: **2800** rpm
